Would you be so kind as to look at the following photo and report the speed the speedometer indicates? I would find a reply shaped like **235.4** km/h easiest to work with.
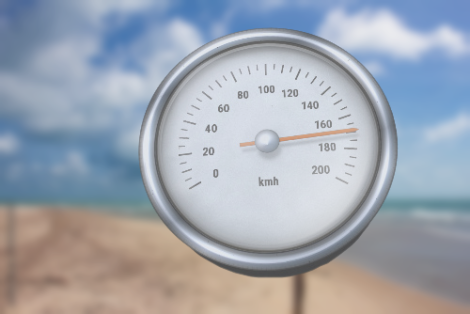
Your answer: **170** km/h
